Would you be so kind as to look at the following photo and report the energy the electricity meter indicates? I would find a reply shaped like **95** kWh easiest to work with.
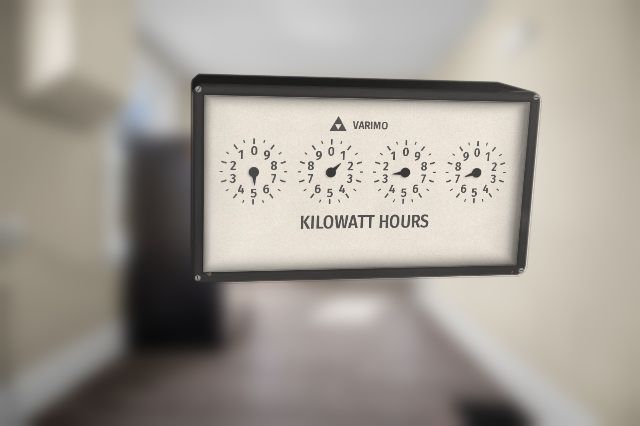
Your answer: **5127** kWh
